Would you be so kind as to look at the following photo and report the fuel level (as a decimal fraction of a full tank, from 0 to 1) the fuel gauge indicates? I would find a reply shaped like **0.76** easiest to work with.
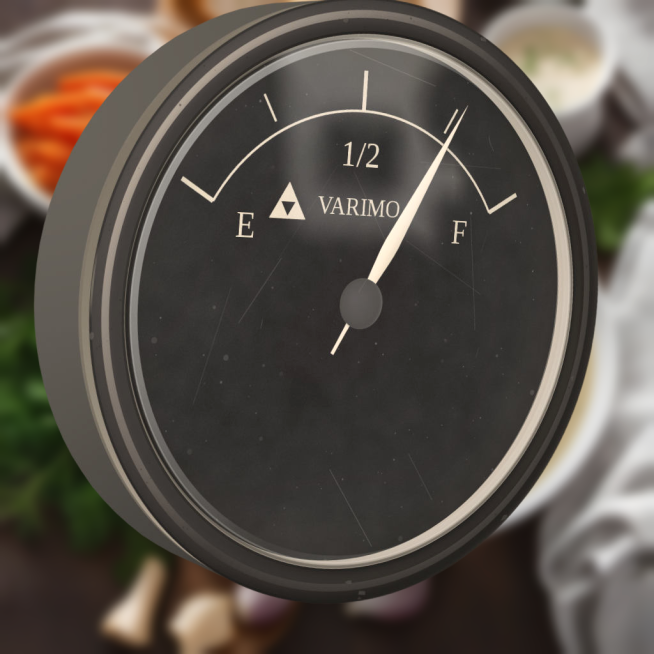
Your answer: **0.75**
